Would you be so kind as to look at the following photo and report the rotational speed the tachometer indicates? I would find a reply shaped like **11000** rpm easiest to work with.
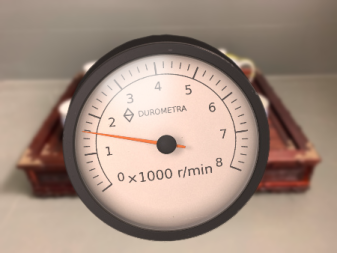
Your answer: **1600** rpm
